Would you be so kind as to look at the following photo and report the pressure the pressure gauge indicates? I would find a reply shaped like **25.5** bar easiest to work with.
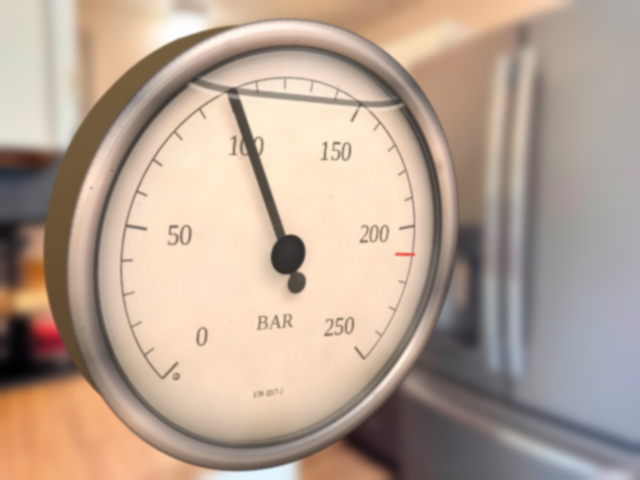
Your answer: **100** bar
